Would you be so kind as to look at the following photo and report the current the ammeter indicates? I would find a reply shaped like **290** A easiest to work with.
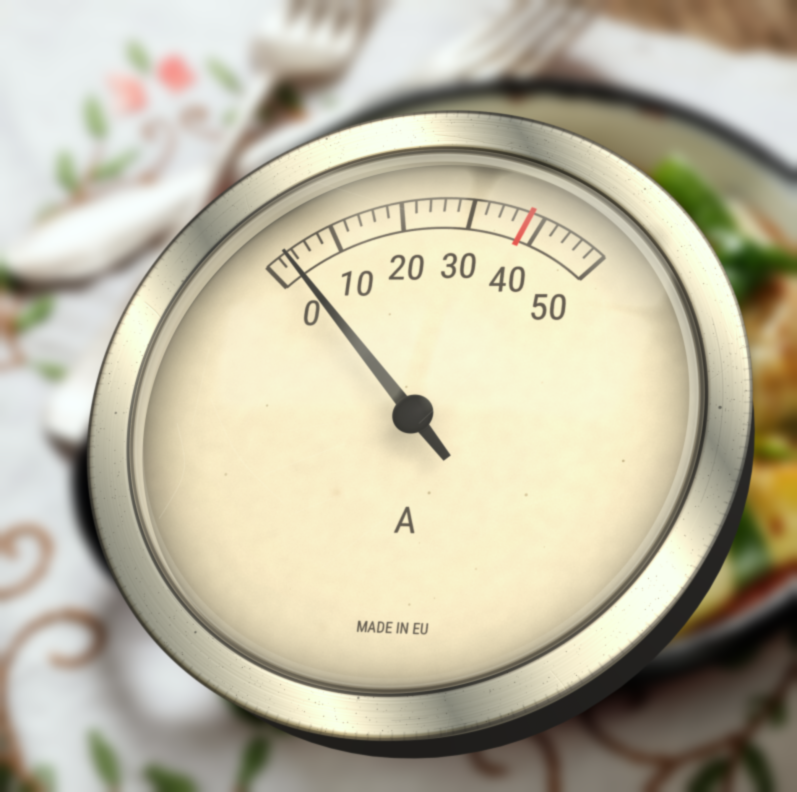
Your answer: **3** A
